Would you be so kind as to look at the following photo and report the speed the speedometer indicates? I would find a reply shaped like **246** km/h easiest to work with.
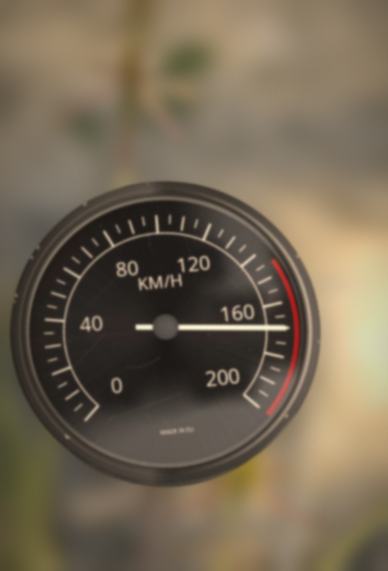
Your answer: **170** km/h
